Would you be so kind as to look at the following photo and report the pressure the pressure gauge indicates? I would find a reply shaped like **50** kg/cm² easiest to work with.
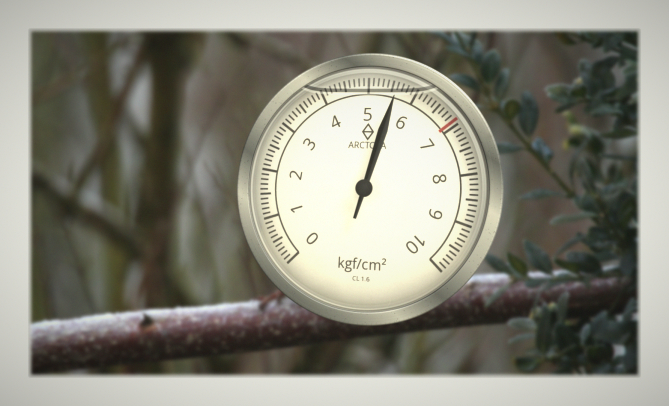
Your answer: **5.6** kg/cm²
